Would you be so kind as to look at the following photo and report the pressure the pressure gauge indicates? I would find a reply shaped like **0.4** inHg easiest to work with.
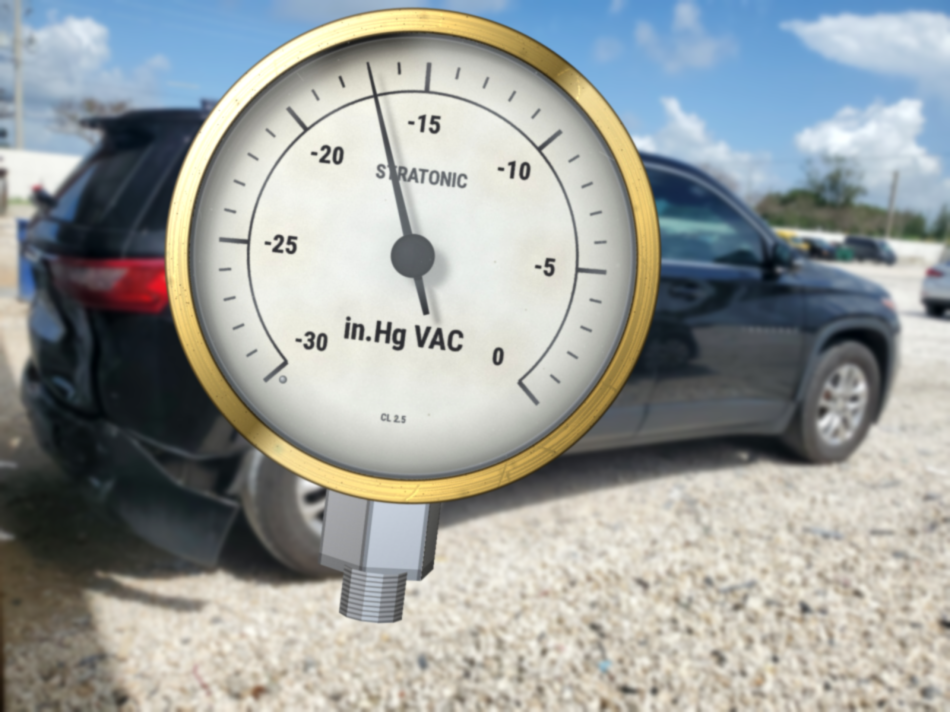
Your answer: **-17** inHg
